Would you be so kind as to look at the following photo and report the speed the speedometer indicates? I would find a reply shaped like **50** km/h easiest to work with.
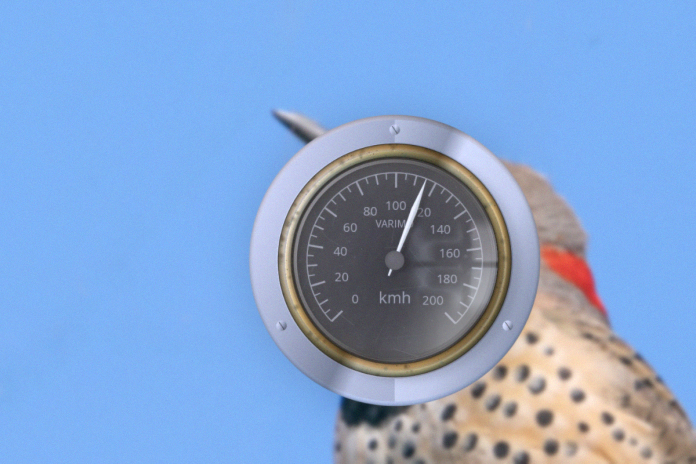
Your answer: **115** km/h
